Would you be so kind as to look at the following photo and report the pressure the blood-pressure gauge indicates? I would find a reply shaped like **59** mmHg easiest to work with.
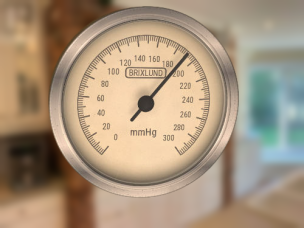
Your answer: **190** mmHg
